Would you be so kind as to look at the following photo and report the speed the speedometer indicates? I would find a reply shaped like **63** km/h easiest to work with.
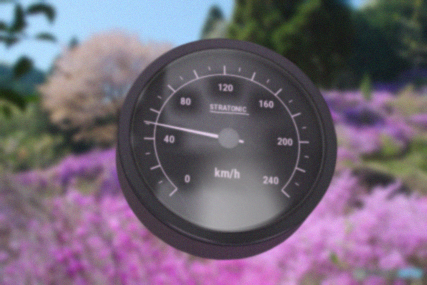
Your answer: **50** km/h
